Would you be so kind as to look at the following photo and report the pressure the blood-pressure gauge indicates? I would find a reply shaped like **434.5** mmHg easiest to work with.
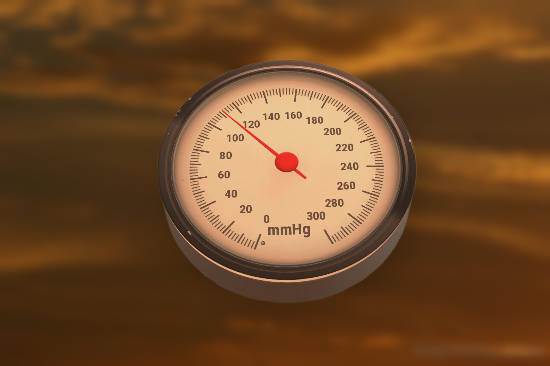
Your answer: **110** mmHg
